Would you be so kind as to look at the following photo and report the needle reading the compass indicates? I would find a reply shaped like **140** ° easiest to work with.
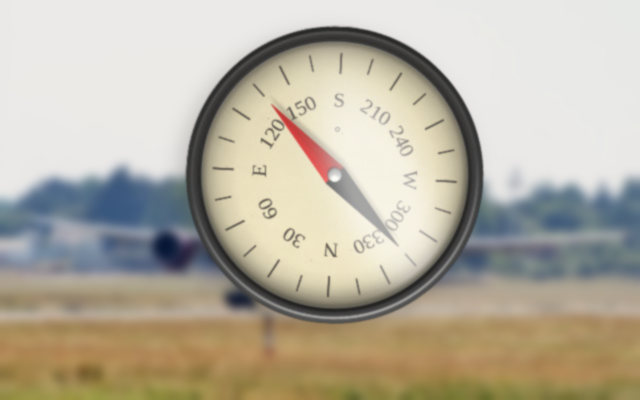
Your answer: **135** °
